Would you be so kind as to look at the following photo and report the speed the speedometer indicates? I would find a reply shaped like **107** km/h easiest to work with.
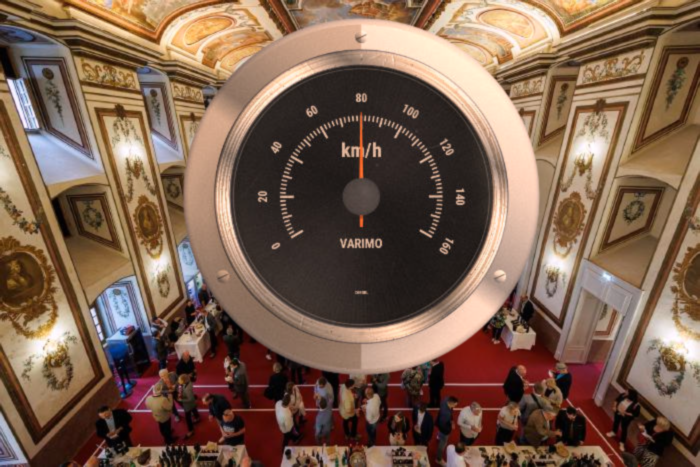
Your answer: **80** km/h
